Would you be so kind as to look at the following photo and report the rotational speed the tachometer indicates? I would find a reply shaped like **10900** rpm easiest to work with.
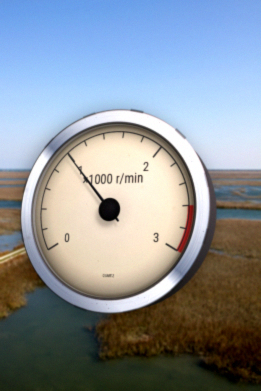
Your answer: **1000** rpm
